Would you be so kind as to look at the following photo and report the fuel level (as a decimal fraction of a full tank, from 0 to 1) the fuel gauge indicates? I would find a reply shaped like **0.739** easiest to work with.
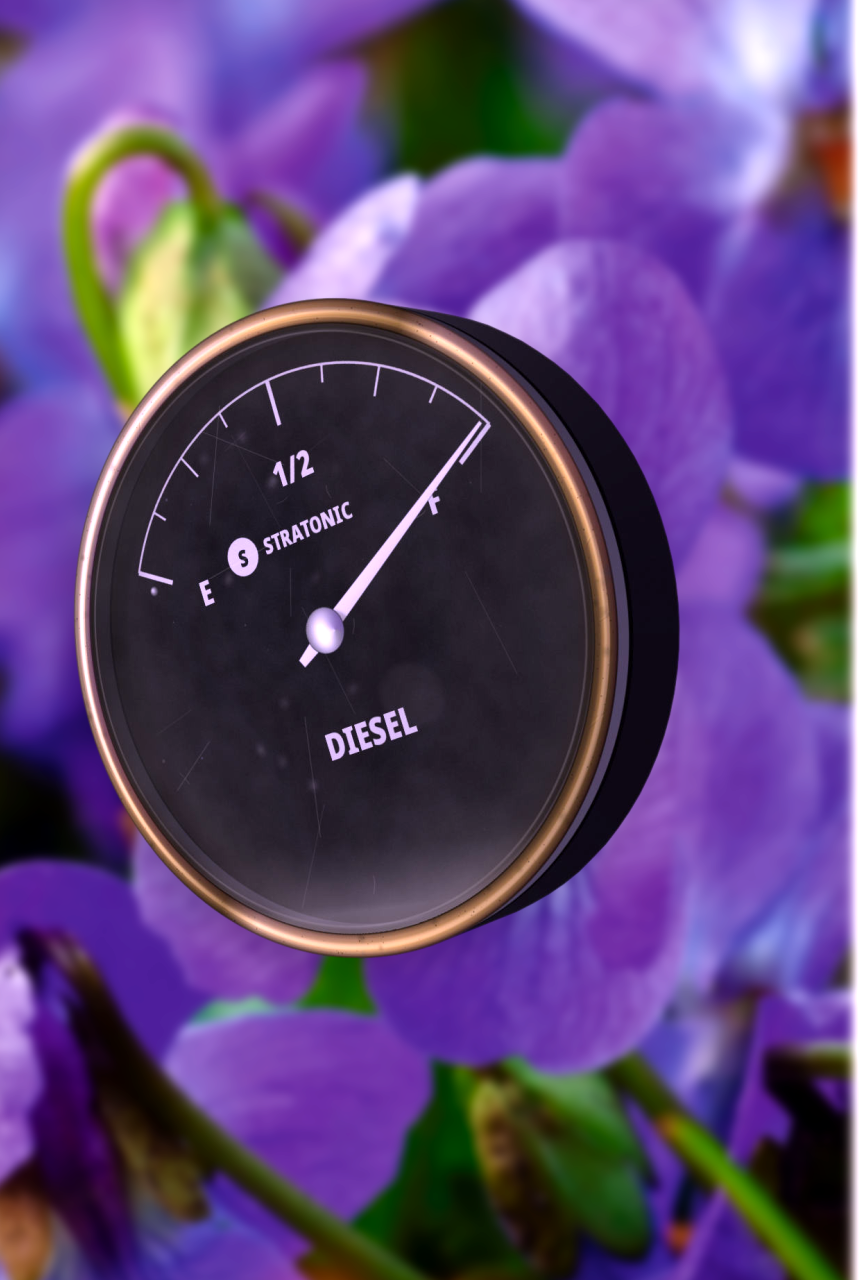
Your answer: **1**
